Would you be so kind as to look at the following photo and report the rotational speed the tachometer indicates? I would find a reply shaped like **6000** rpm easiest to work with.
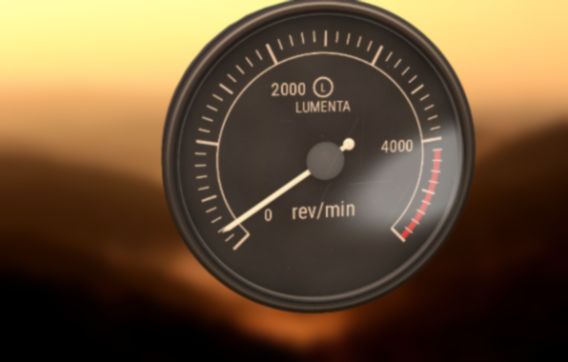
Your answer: **200** rpm
